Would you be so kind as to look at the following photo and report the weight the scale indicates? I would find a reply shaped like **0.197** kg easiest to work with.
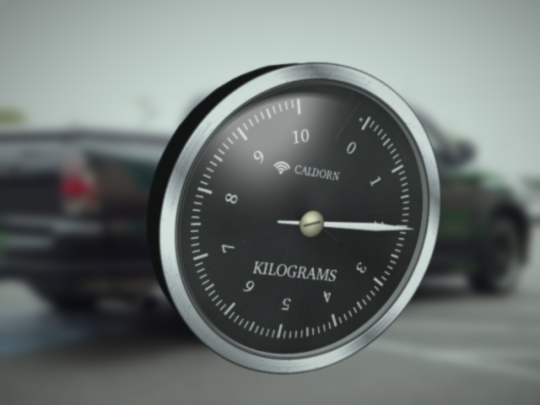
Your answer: **2** kg
